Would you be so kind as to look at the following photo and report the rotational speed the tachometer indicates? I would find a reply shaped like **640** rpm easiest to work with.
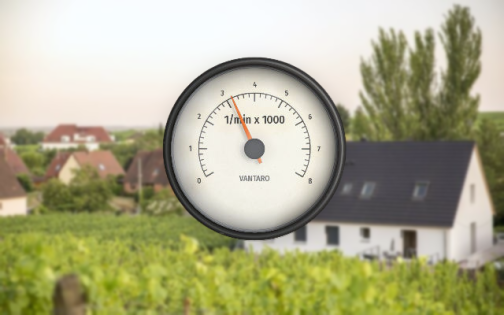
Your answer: **3200** rpm
